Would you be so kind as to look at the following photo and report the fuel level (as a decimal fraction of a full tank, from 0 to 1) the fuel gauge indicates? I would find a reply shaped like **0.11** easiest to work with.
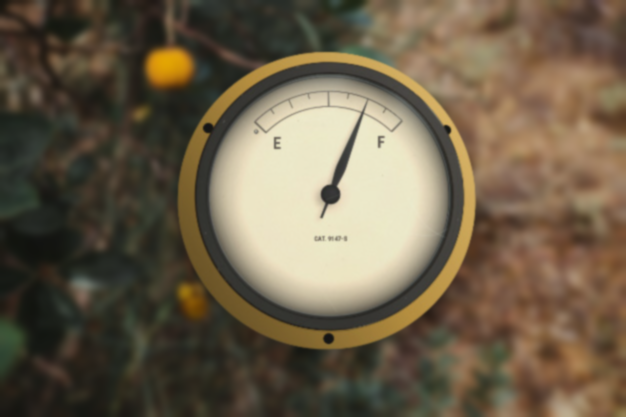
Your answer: **0.75**
